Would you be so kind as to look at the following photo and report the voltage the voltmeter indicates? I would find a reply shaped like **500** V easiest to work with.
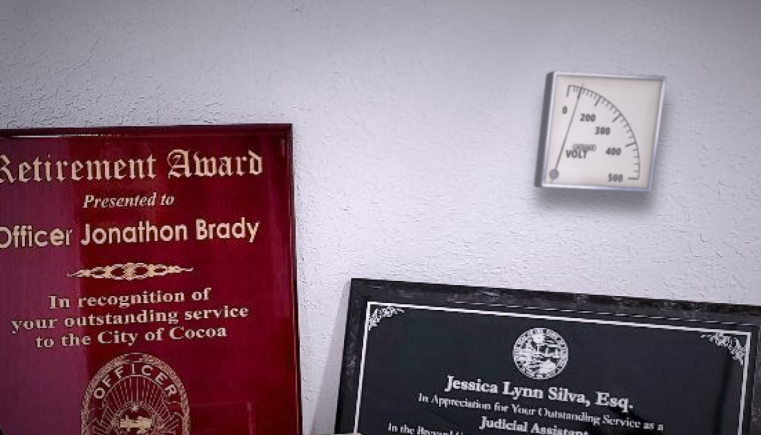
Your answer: **100** V
